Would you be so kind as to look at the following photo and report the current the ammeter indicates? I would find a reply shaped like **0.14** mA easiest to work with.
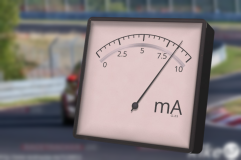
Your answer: **8.5** mA
